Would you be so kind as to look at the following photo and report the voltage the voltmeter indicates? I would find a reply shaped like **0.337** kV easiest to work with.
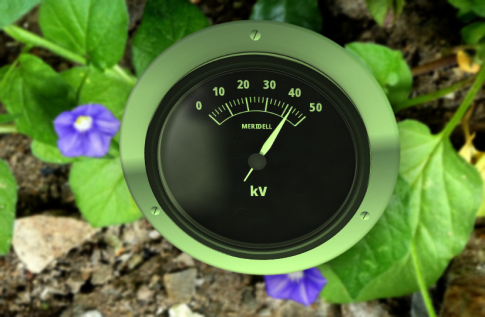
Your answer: **42** kV
